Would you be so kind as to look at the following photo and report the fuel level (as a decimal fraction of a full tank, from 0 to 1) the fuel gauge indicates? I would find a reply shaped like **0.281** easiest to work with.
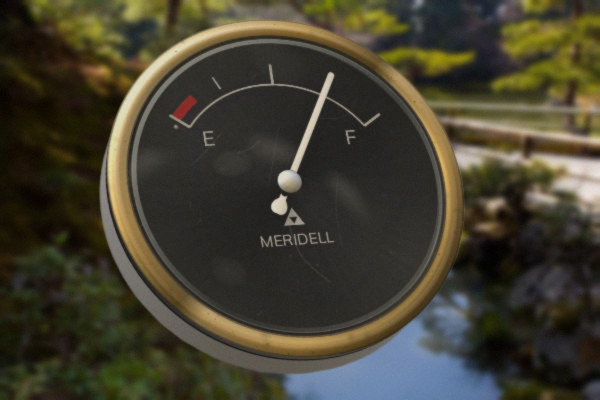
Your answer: **0.75**
